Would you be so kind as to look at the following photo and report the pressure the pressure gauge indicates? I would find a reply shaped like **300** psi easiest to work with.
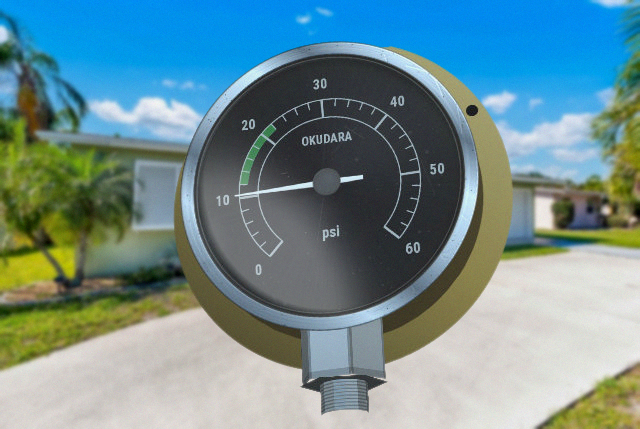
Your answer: **10** psi
